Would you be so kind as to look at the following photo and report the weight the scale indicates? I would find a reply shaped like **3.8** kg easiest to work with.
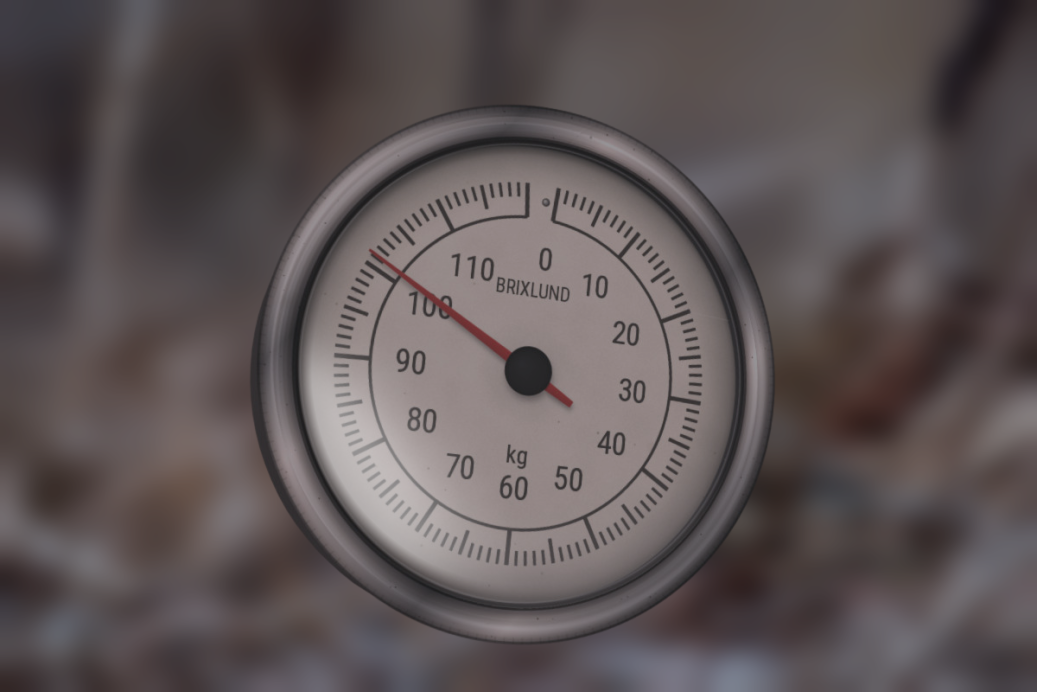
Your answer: **101** kg
